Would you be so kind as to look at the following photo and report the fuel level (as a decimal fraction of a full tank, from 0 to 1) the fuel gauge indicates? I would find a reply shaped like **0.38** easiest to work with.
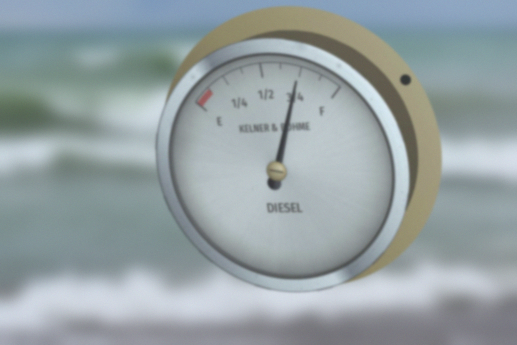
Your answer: **0.75**
